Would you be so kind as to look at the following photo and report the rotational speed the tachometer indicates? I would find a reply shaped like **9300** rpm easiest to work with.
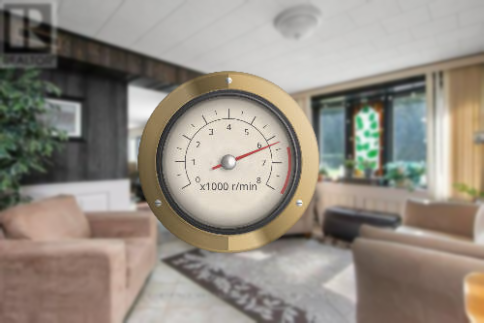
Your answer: **6250** rpm
